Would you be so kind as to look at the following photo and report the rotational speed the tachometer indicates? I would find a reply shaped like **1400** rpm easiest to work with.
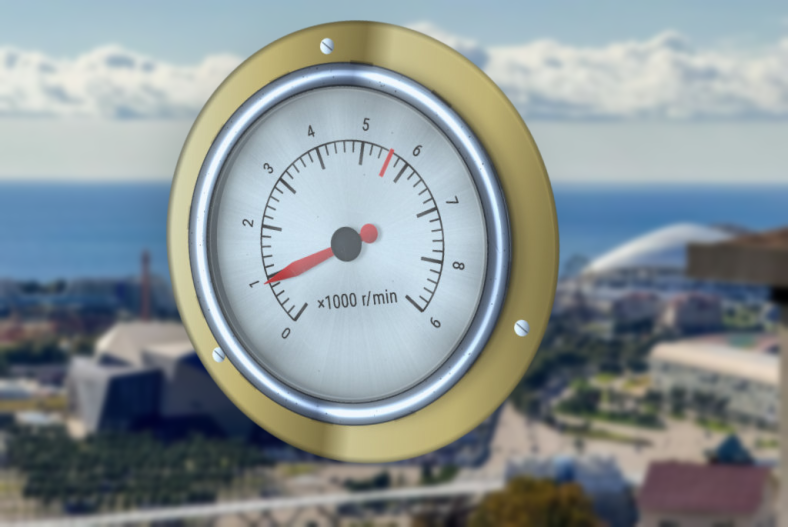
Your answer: **900** rpm
